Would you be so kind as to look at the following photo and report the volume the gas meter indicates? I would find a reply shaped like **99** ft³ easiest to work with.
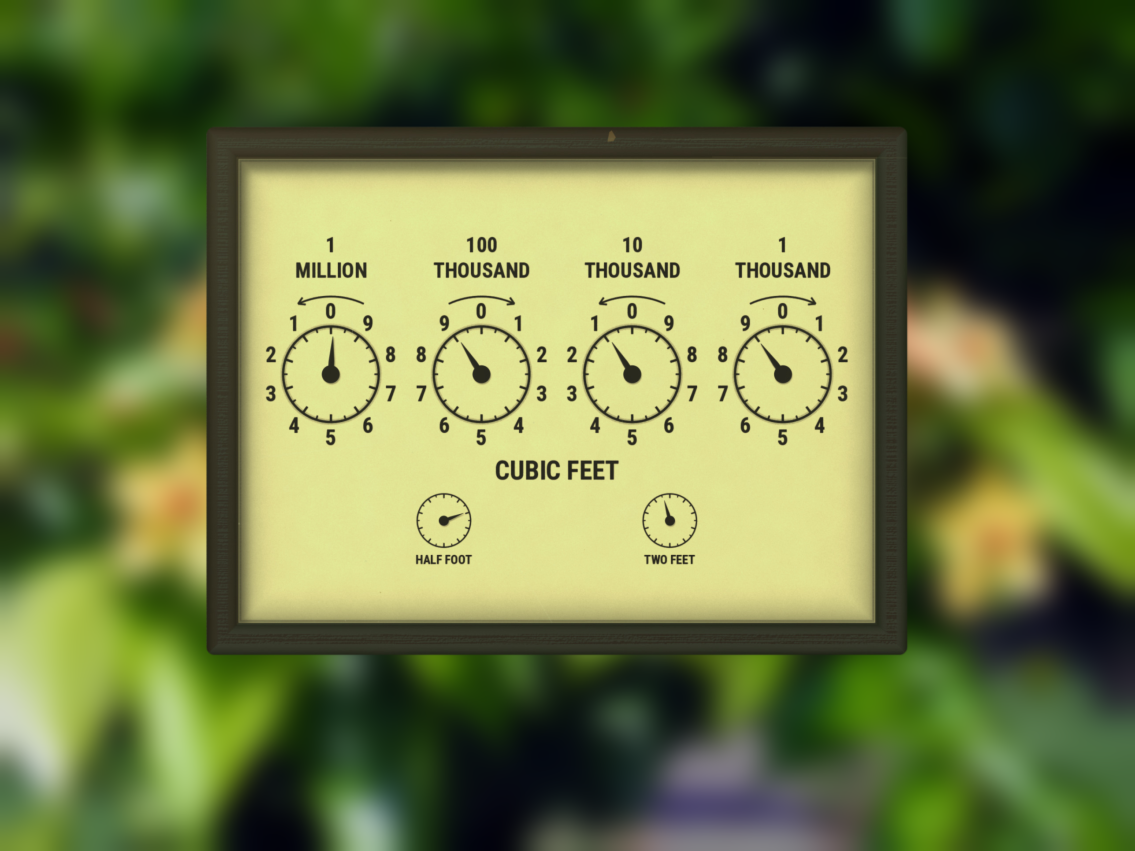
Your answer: **990900** ft³
